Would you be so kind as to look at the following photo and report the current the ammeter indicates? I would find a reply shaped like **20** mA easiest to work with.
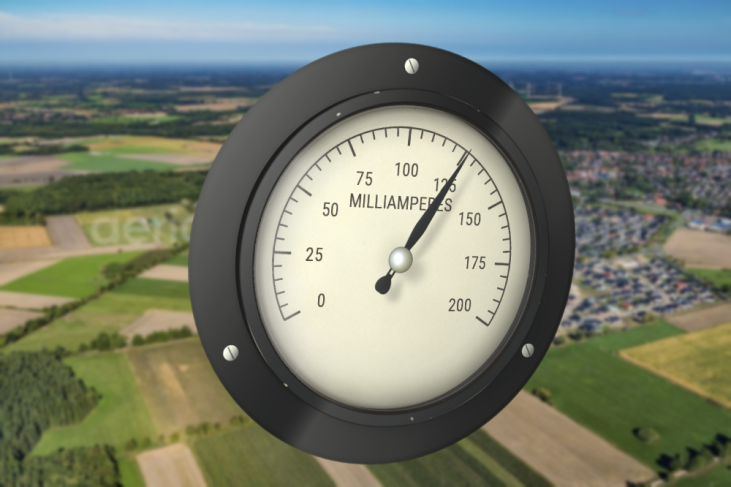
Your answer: **125** mA
